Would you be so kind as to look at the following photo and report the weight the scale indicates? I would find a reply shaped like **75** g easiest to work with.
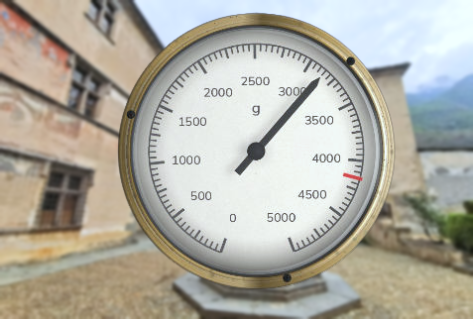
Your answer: **3150** g
